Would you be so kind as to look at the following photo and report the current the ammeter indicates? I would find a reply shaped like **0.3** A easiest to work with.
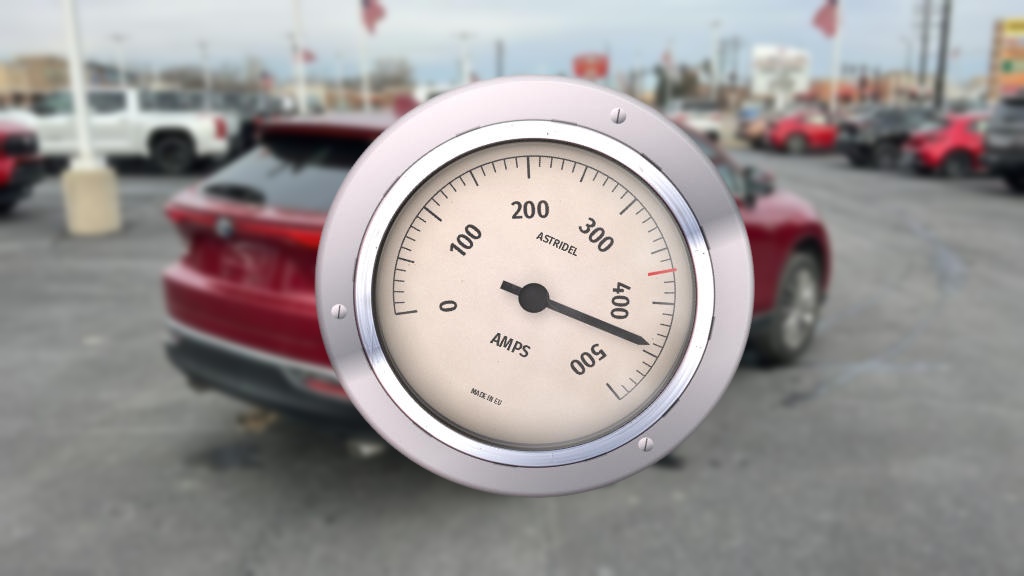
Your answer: **440** A
